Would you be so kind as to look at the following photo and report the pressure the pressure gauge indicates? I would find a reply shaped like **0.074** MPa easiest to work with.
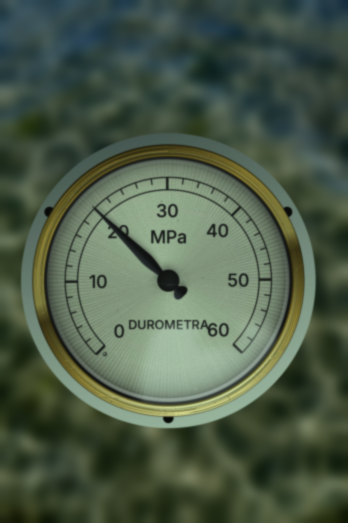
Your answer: **20** MPa
